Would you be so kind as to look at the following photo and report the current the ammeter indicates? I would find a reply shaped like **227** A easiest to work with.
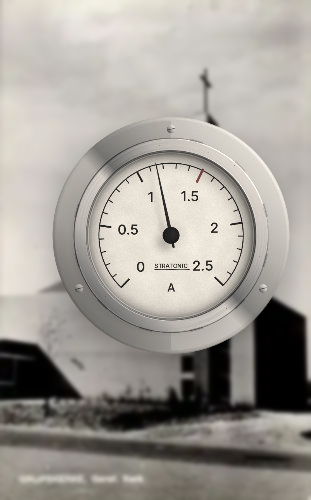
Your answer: **1.15** A
